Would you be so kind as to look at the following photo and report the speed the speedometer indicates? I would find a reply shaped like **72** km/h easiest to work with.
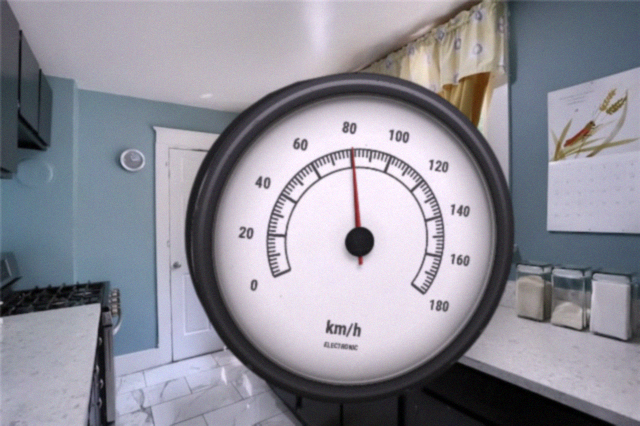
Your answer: **80** km/h
